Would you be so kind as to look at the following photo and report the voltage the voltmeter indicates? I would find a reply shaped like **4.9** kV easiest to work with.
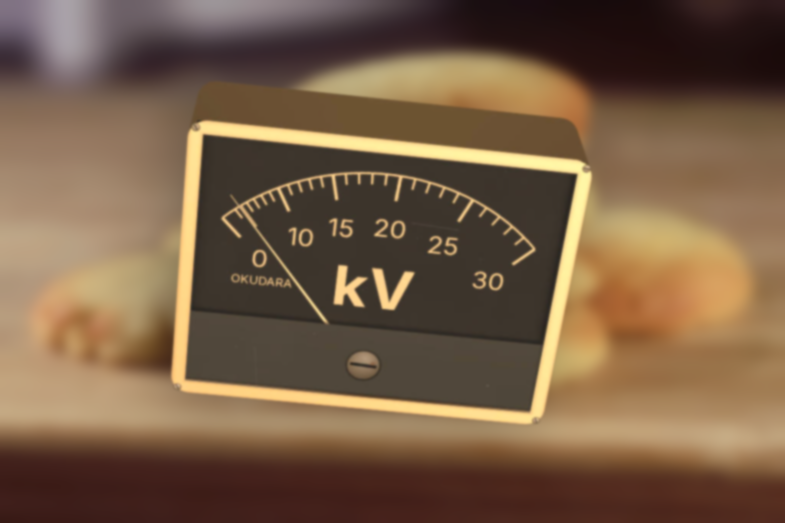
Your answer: **5** kV
